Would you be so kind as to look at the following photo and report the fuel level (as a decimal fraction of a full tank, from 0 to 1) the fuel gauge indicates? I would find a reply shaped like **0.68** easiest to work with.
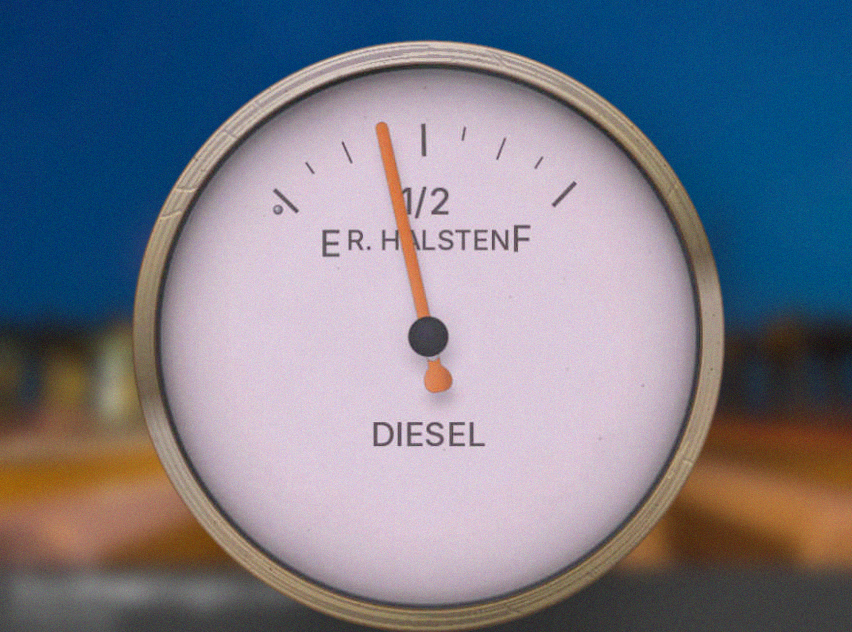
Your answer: **0.375**
